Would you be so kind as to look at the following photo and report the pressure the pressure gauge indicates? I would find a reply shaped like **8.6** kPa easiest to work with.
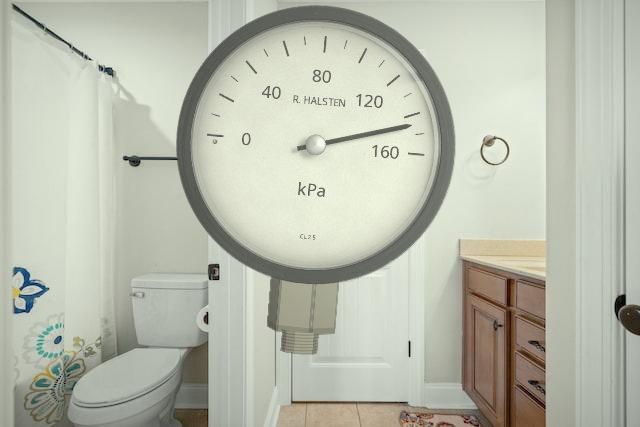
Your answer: **145** kPa
